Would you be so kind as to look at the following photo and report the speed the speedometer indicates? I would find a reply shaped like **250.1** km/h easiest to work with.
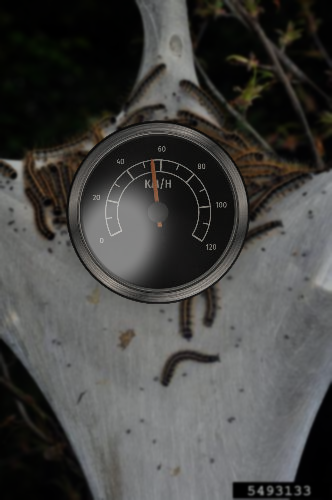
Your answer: **55** km/h
